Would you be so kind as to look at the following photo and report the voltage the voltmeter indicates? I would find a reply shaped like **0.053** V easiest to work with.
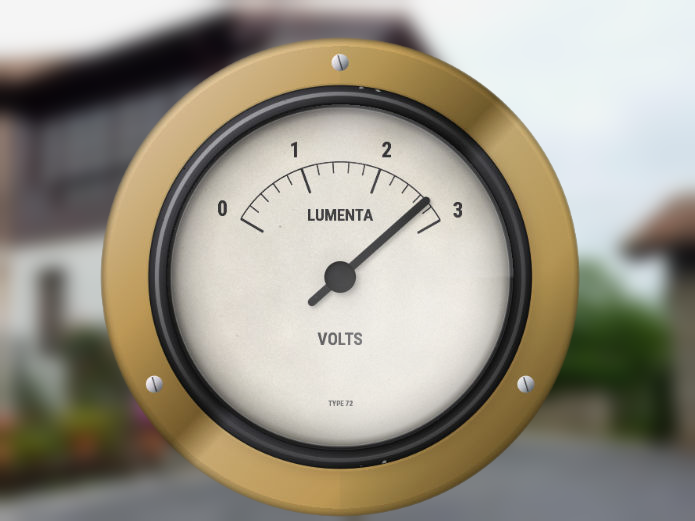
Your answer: **2.7** V
